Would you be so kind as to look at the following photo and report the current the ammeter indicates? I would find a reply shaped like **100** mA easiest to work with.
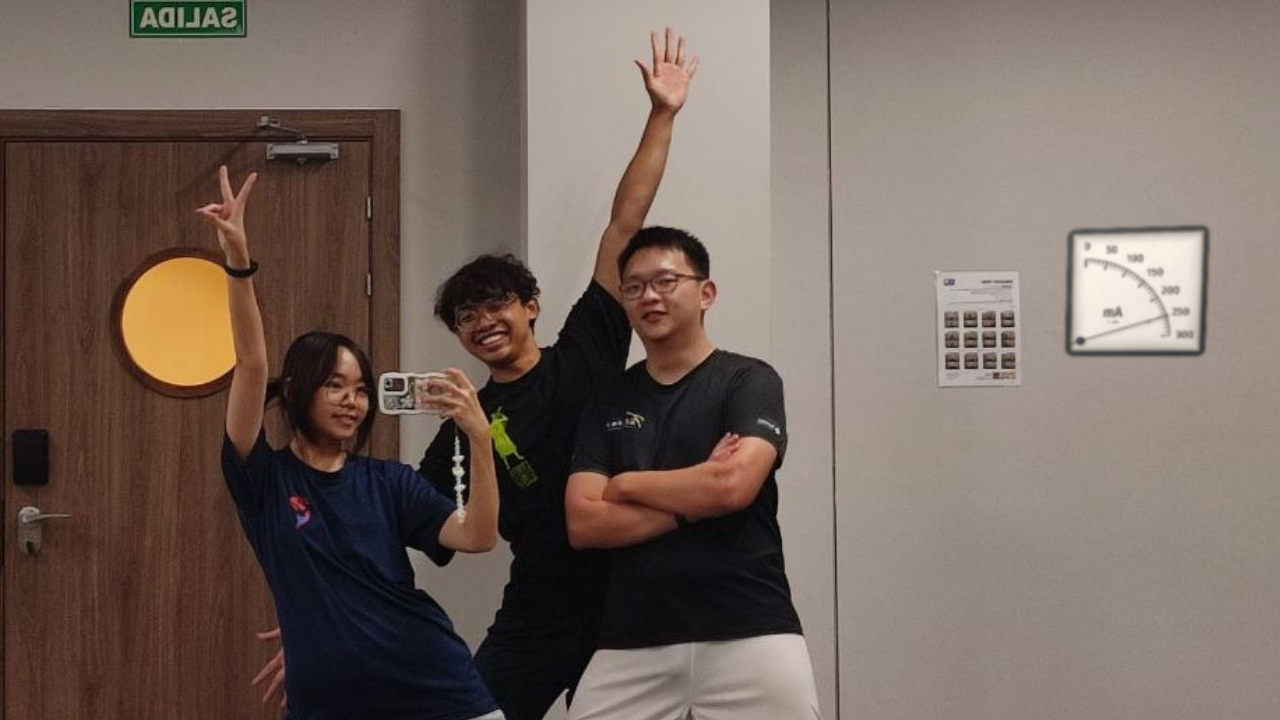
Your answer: **250** mA
